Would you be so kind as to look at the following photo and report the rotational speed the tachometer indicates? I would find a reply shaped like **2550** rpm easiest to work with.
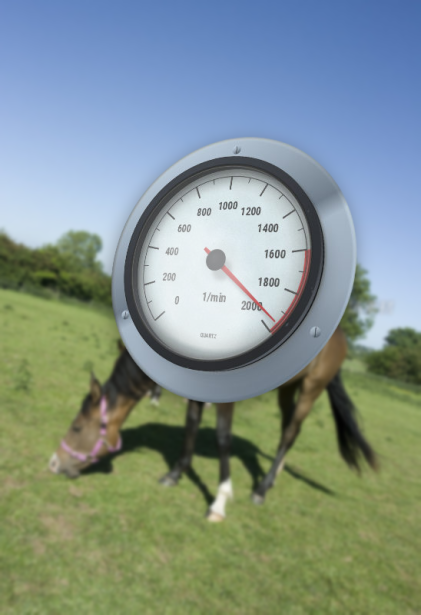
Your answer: **1950** rpm
